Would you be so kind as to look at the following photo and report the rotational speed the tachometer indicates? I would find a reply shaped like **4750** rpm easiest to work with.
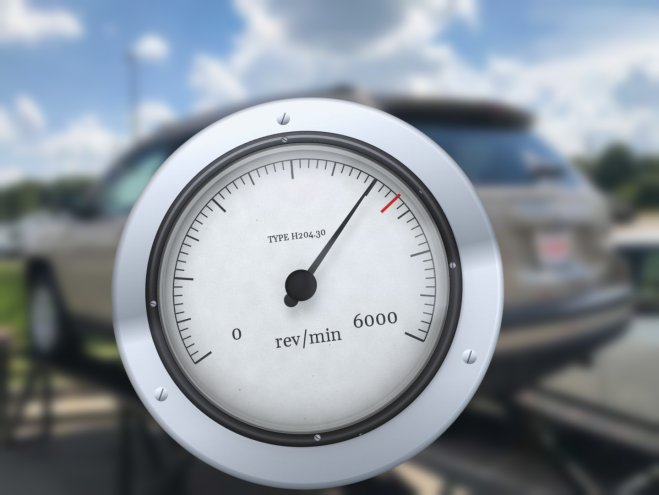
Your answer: **4000** rpm
